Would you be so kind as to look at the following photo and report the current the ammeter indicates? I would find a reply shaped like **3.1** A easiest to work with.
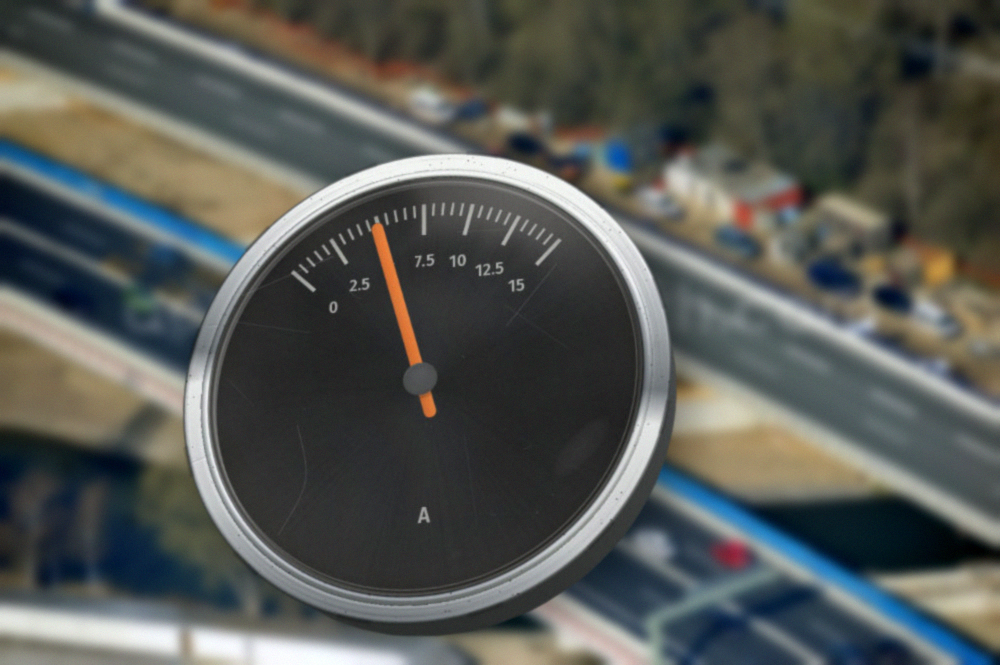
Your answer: **5** A
